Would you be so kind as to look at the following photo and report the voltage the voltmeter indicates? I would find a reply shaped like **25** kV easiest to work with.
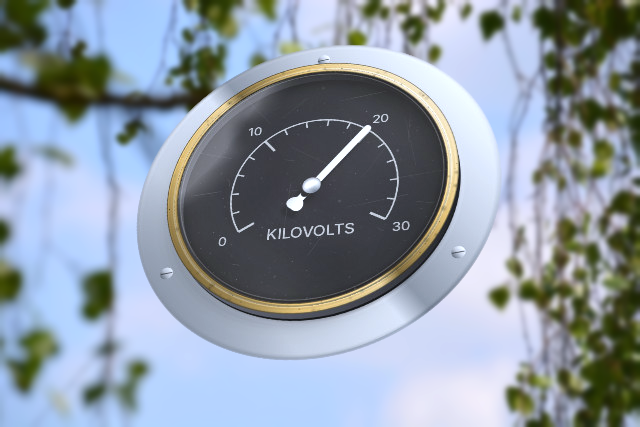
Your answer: **20** kV
